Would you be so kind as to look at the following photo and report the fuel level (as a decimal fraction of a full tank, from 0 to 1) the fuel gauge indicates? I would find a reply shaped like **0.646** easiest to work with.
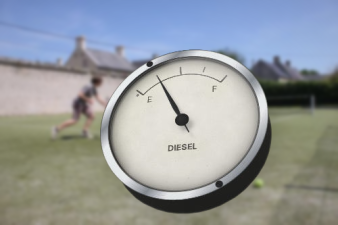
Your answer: **0.25**
